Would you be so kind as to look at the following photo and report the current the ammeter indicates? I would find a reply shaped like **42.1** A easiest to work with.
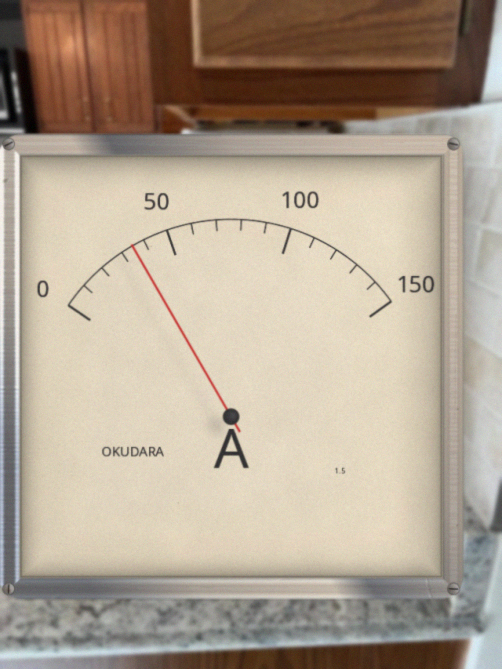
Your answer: **35** A
